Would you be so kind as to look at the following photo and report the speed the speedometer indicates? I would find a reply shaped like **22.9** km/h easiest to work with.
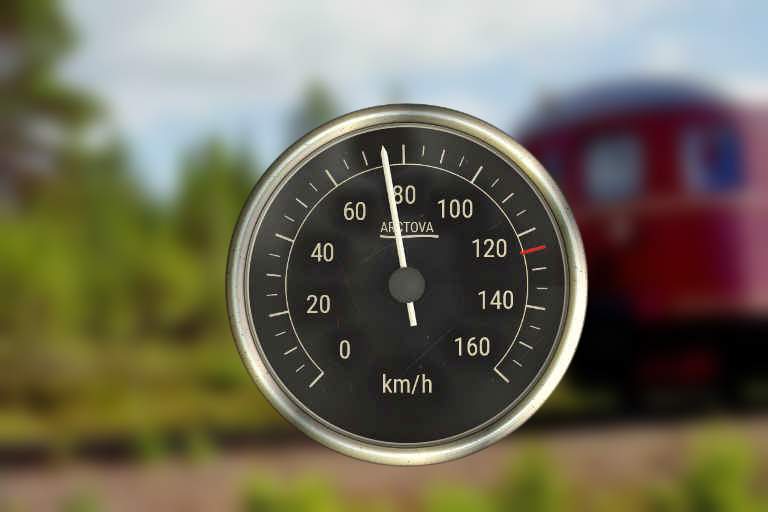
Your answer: **75** km/h
